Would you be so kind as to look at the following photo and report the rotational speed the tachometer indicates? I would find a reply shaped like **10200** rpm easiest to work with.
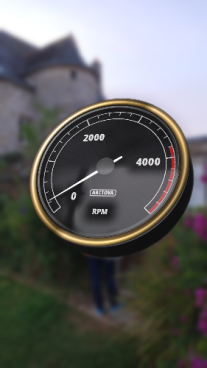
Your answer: **200** rpm
